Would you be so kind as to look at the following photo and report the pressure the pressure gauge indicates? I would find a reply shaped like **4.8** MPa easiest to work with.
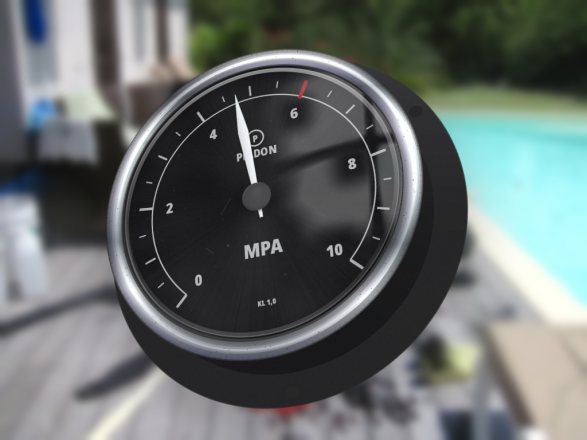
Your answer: **4.75** MPa
